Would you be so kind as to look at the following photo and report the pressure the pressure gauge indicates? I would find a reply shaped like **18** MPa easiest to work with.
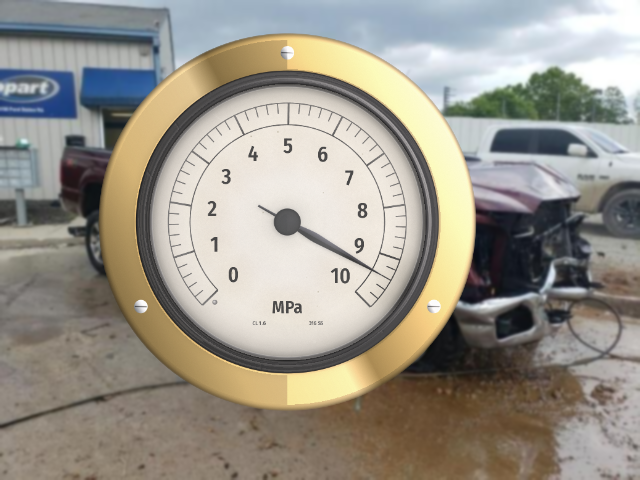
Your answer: **9.4** MPa
